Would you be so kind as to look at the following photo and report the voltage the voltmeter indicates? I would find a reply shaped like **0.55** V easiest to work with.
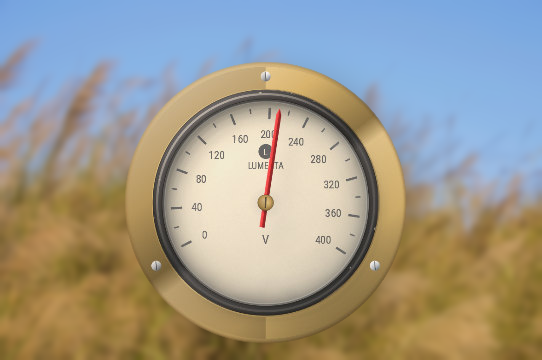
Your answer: **210** V
